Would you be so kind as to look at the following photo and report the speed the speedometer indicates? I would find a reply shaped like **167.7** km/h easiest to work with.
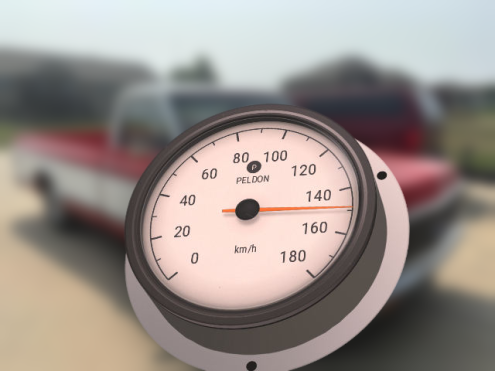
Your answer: **150** km/h
